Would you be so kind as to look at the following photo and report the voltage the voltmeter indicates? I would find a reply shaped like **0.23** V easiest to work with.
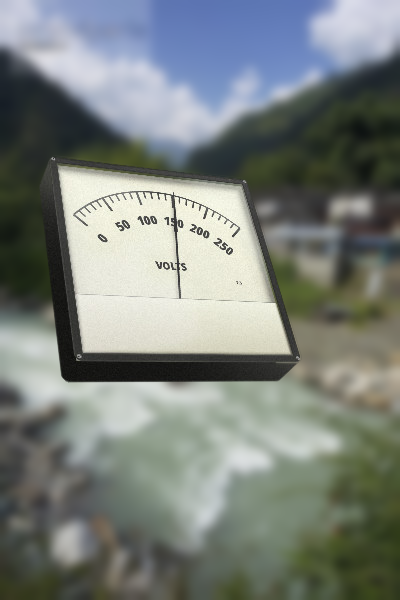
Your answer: **150** V
